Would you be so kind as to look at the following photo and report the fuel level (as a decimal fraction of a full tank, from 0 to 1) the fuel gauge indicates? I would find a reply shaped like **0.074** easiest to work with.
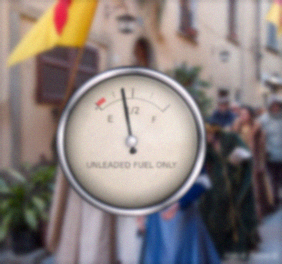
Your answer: **0.375**
